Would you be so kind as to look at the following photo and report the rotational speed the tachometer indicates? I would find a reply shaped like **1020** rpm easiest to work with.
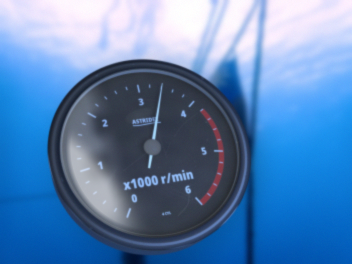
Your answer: **3400** rpm
